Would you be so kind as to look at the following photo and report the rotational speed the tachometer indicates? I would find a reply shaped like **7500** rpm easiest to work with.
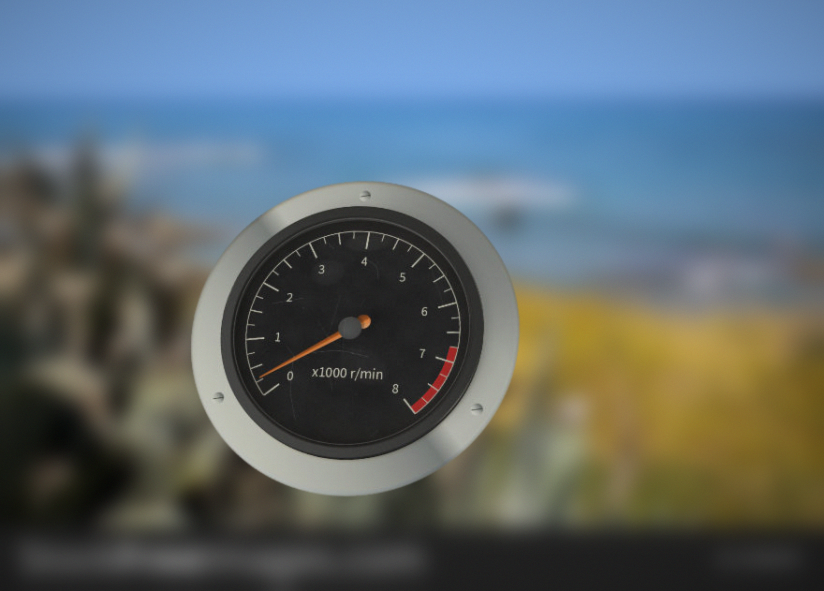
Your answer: **250** rpm
